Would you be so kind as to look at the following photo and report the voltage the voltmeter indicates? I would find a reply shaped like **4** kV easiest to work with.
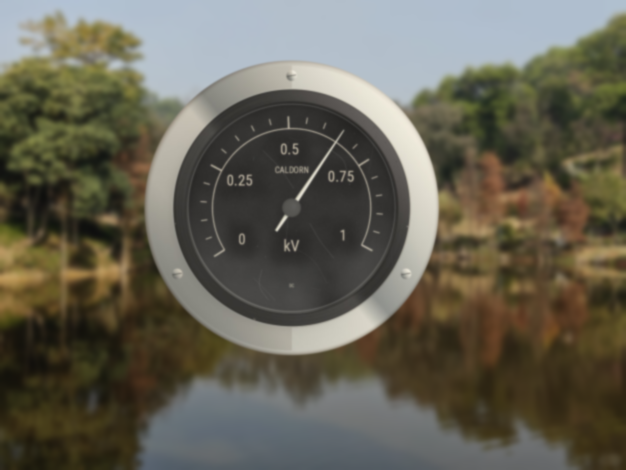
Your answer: **0.65** kV
